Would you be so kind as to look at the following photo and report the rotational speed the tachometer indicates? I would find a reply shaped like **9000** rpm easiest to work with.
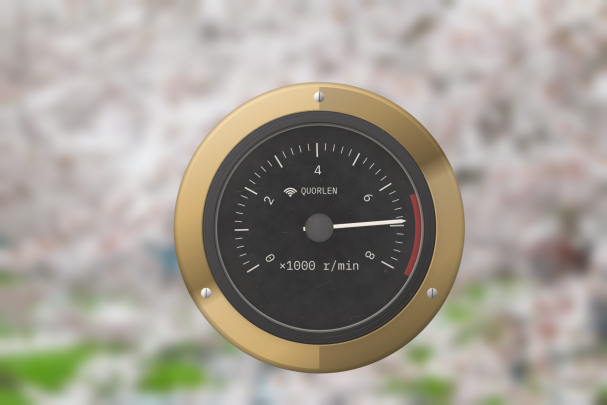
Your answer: **6900** rpm
